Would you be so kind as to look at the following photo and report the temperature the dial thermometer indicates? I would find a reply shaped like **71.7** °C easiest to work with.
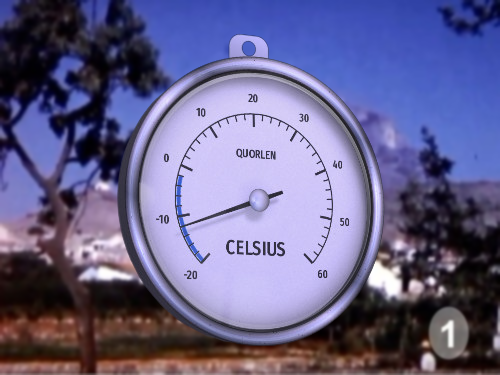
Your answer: **-12** °C
